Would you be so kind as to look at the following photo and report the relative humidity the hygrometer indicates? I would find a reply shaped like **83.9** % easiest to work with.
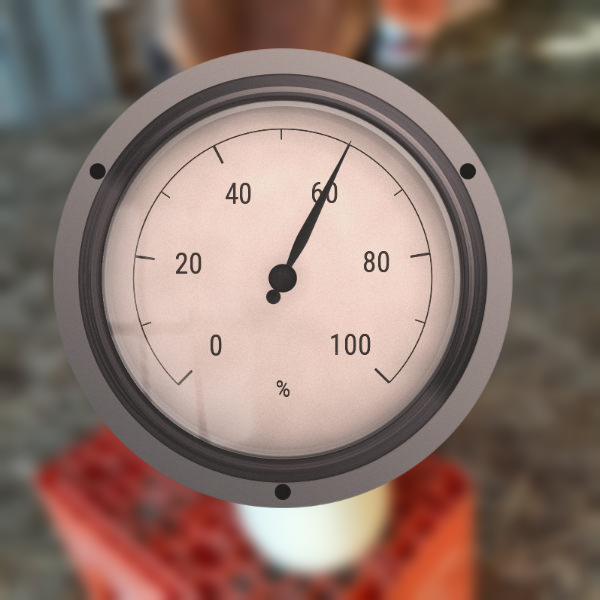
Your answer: **60** %
